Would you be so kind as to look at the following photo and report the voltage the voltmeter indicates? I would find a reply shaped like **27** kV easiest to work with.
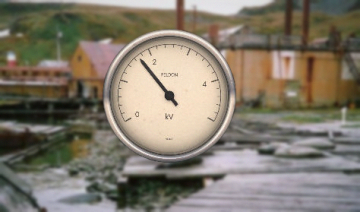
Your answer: **1.7** kV
